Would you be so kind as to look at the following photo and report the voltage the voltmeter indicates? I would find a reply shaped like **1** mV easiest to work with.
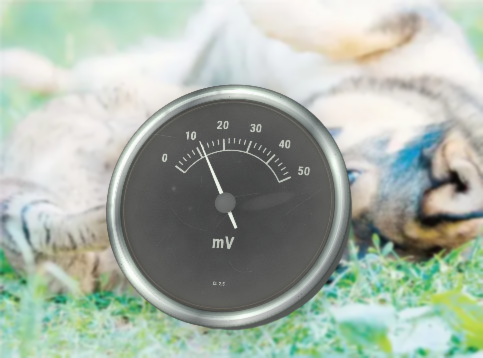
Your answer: **12** mV
